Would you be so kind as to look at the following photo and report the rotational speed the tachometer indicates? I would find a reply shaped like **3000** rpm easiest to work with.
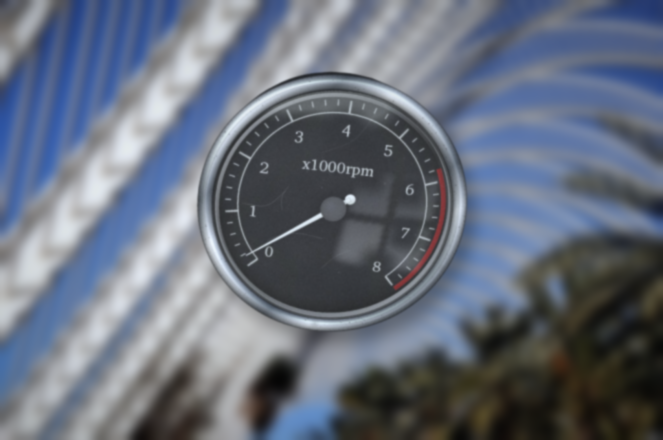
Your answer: **200** rpm
